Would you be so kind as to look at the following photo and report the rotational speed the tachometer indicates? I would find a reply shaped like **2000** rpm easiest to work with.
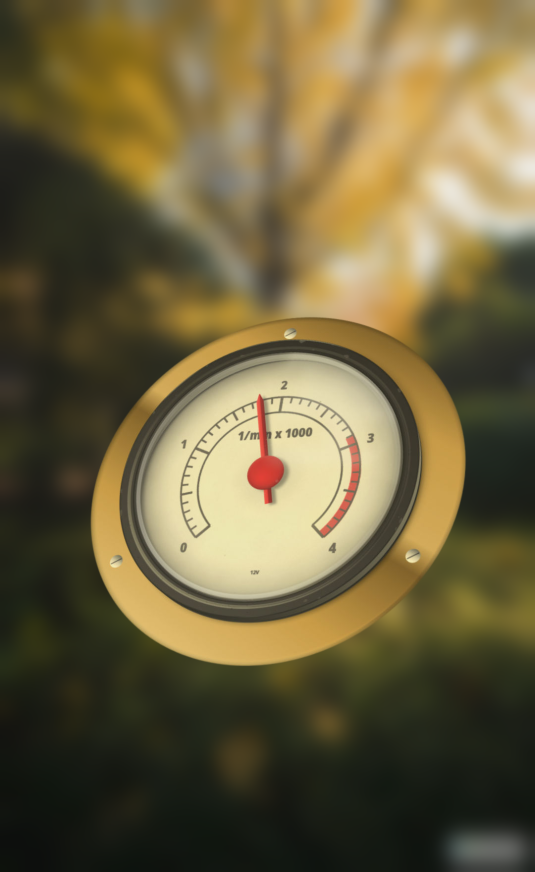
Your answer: **1800** rpm
